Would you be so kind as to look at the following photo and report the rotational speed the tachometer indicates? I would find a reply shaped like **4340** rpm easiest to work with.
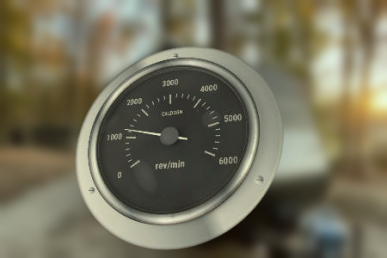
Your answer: **1200** rpm
